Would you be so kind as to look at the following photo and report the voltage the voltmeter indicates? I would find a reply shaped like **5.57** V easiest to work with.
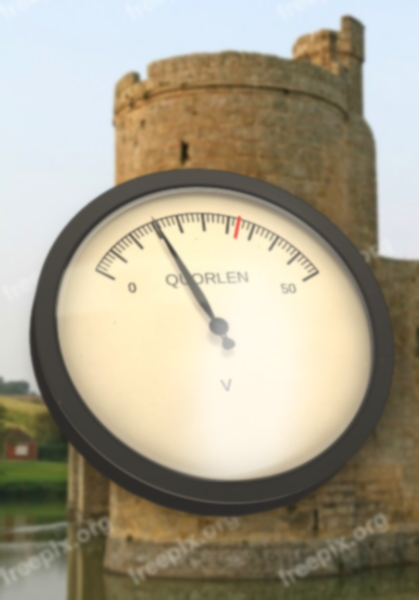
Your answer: **15** V
